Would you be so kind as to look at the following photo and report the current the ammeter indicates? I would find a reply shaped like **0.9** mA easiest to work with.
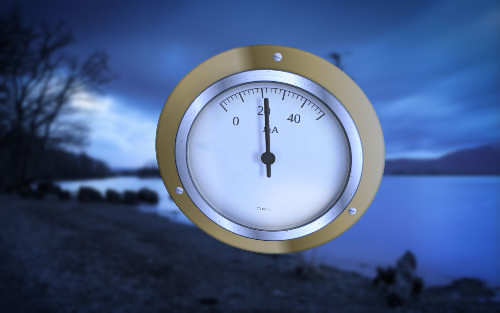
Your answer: **22** mA
